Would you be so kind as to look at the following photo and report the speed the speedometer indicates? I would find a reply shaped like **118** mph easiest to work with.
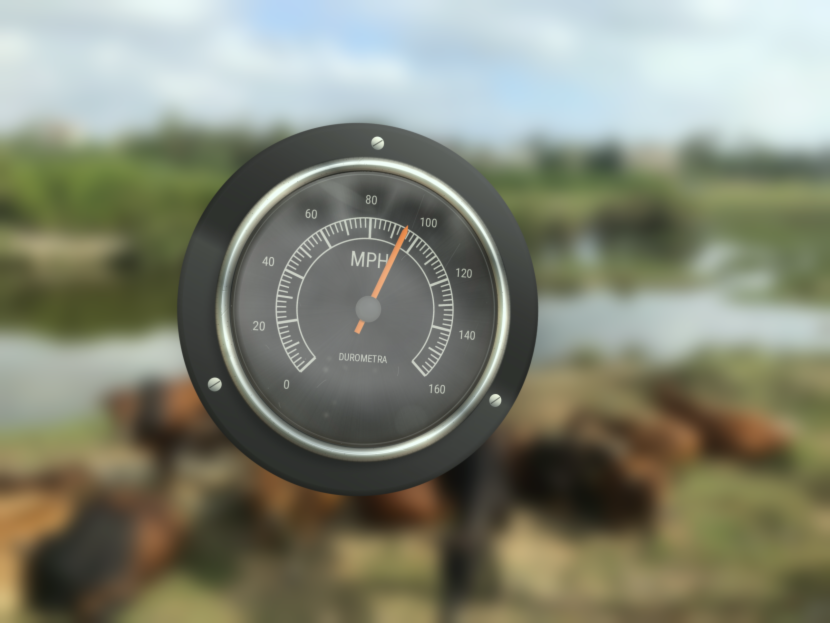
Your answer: **94** mph
